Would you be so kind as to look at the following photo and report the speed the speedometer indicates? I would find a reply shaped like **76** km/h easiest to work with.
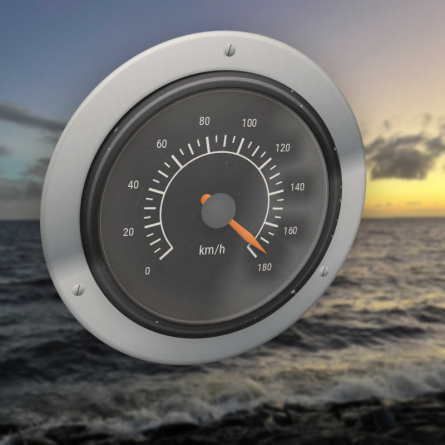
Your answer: **175** km/h
